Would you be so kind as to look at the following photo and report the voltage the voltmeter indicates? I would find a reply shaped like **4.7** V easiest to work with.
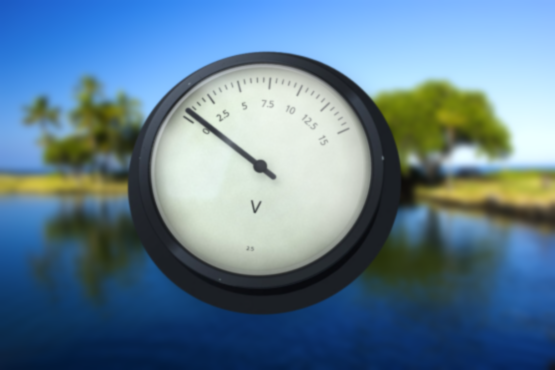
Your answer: **0.5** V
